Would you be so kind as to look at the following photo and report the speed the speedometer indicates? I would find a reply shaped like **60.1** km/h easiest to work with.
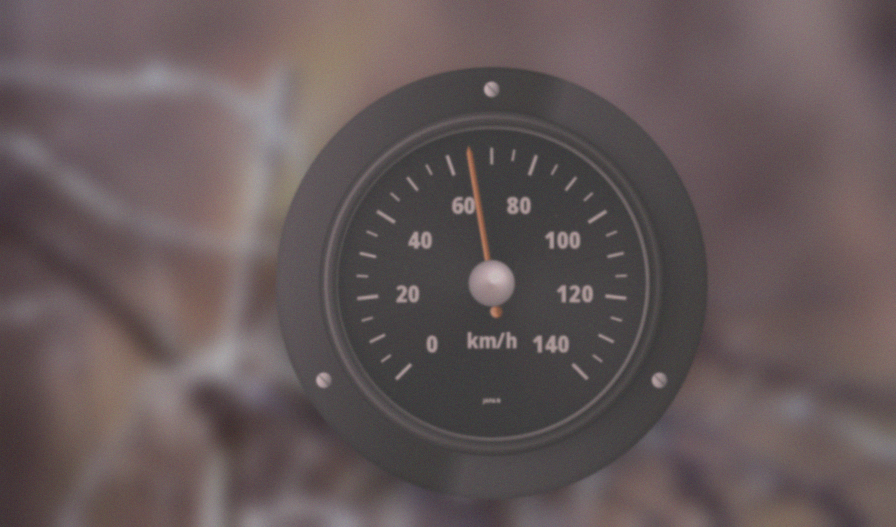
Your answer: **65** km/h
